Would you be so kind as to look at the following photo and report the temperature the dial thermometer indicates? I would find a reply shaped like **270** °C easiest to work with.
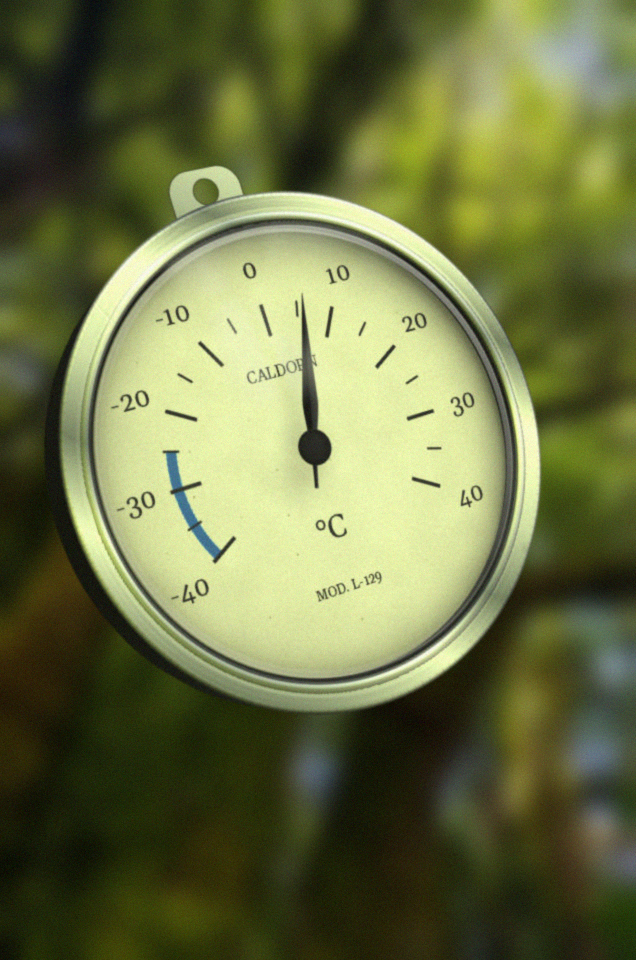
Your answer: **5** °C
